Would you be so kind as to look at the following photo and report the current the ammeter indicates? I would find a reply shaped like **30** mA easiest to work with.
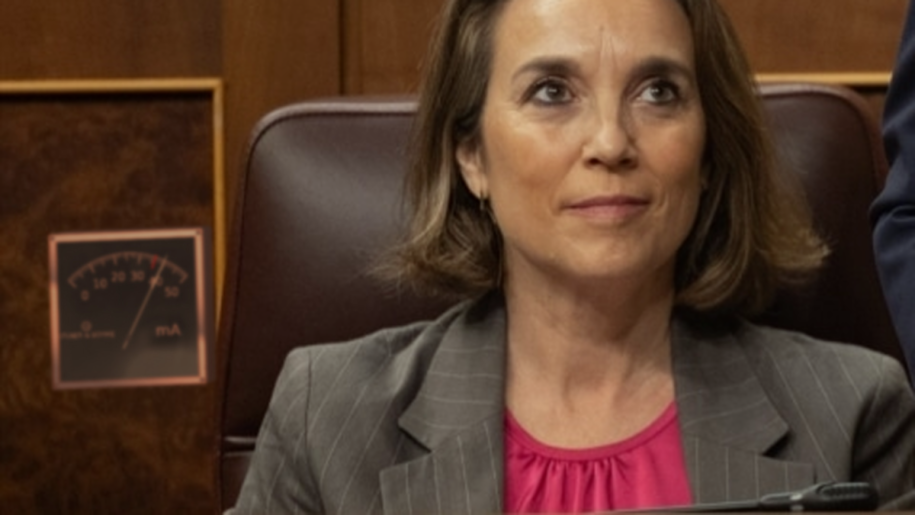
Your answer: **40** mA
